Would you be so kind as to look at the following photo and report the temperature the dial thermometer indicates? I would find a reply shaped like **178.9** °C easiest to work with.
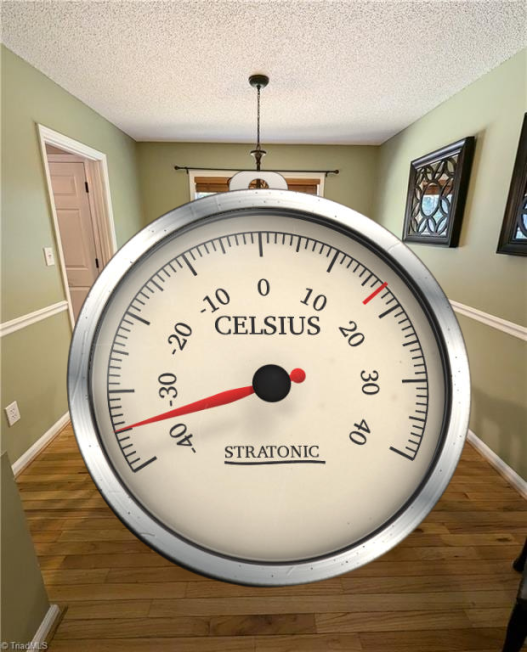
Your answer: **-35** °C
